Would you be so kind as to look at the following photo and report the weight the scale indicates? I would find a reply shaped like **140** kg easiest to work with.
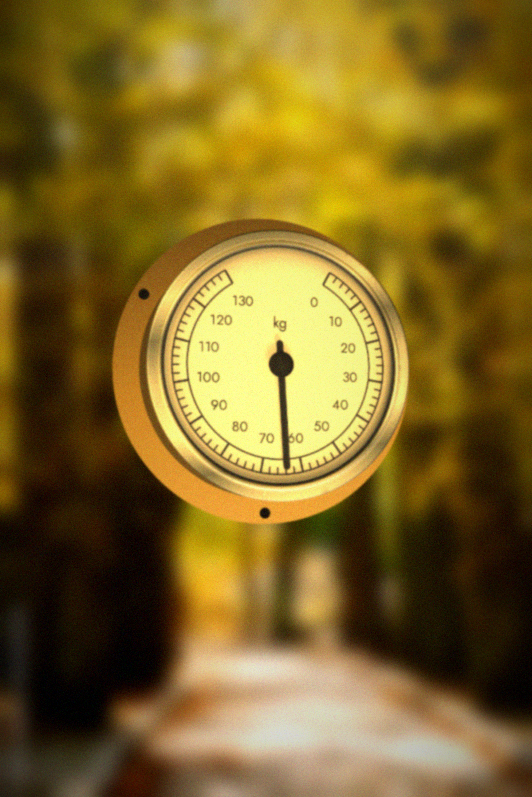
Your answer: **64** kg
